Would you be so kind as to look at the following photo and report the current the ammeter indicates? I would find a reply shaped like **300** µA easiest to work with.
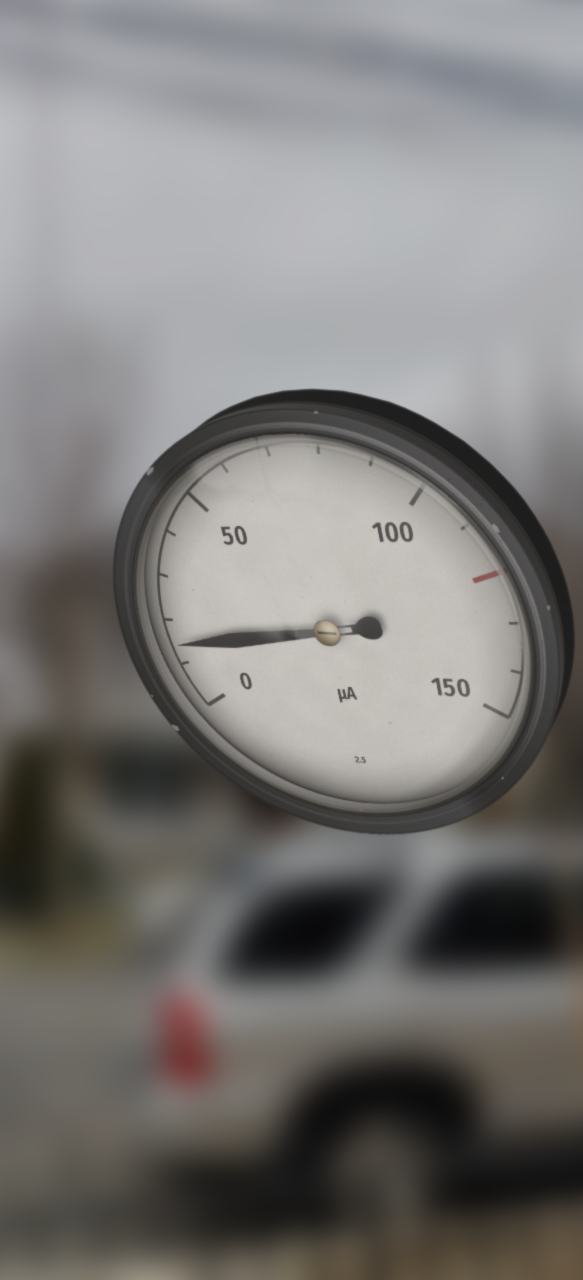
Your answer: **15** µA
